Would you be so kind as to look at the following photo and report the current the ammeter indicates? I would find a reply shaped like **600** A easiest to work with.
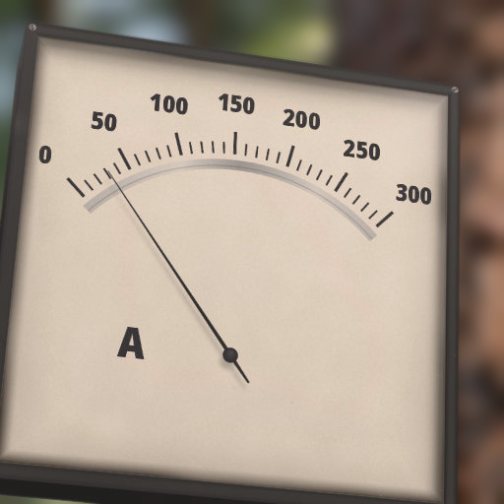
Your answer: **30** A
